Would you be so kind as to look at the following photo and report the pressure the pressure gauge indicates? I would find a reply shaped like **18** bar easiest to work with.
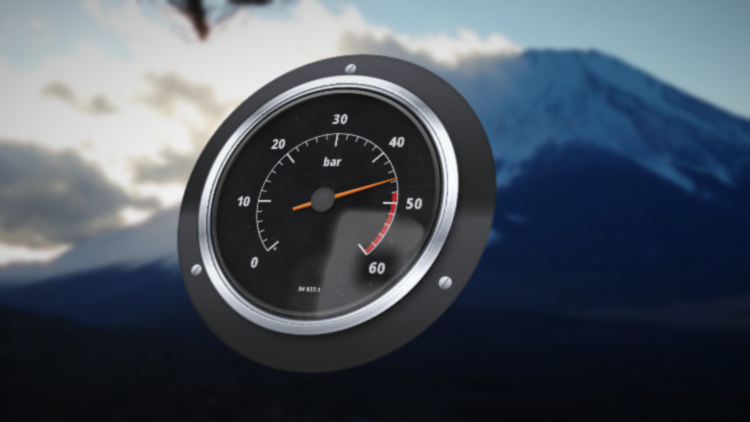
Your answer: **46** bar
